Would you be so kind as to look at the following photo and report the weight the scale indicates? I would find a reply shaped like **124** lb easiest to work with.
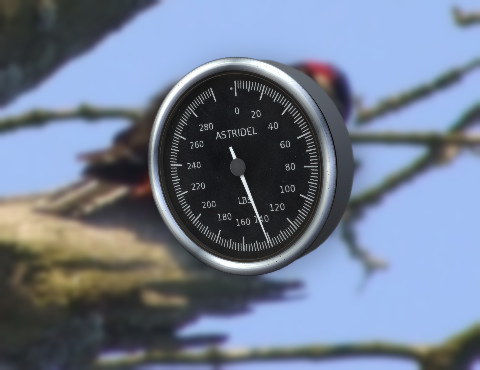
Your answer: **140** lb
